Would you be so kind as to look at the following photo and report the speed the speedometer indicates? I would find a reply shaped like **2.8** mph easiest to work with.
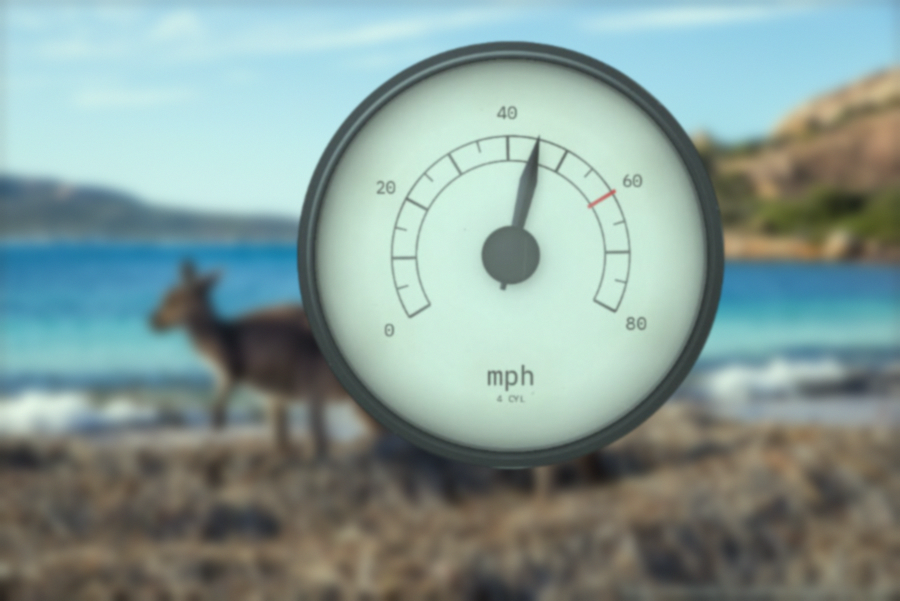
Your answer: **45** mph
